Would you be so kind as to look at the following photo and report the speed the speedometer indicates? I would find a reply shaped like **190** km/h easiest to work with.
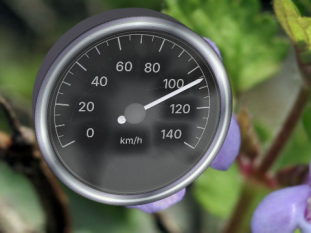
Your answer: **105** km/h
